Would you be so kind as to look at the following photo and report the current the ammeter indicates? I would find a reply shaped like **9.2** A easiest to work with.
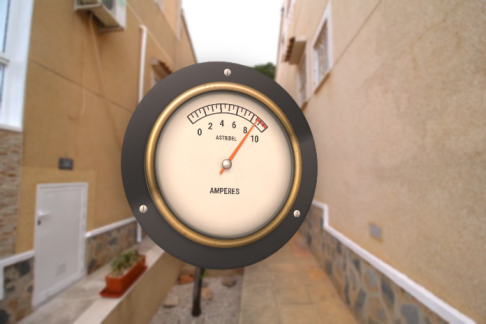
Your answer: **8.5** A
